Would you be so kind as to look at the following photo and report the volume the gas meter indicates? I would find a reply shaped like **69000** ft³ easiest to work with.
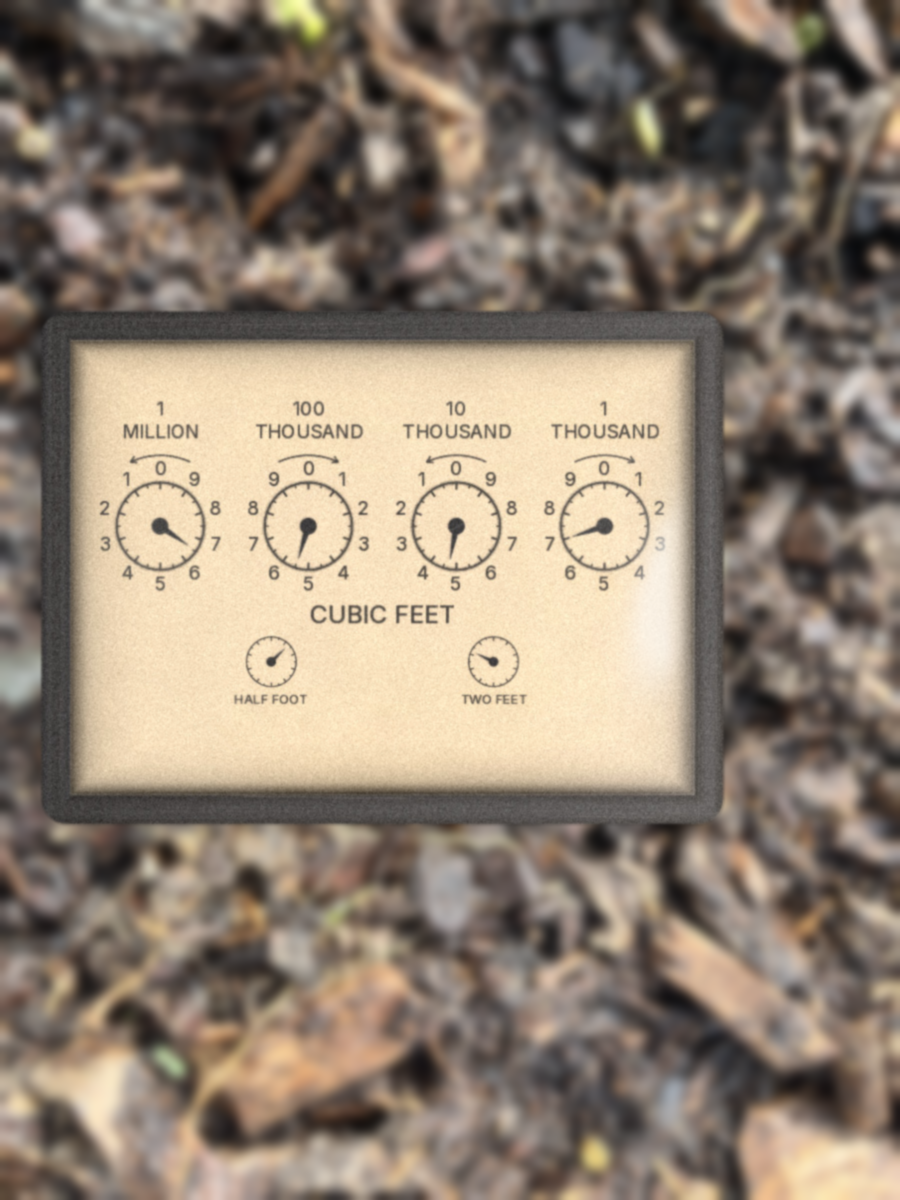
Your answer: **654700** ft³
